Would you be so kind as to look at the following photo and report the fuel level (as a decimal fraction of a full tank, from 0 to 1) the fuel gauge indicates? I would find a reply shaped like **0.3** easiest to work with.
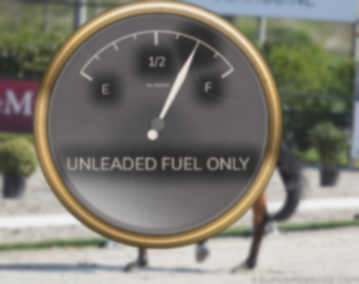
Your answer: **0.75**
